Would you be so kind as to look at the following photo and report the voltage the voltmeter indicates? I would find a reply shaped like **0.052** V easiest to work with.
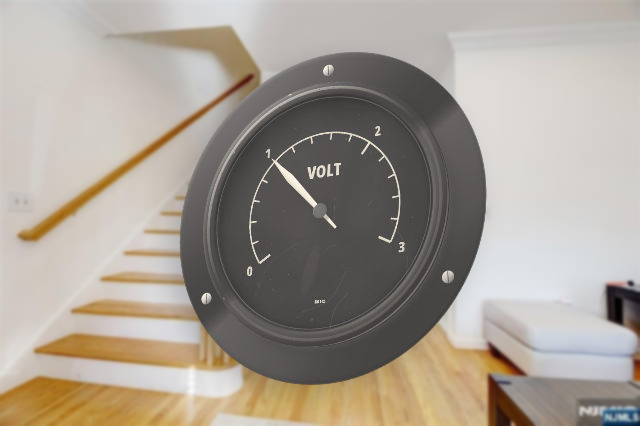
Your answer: **1** V
